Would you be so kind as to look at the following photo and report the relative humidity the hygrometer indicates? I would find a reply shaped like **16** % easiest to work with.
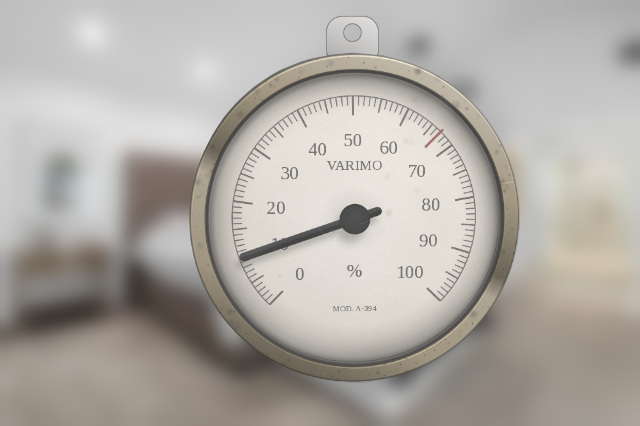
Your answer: **10** %
